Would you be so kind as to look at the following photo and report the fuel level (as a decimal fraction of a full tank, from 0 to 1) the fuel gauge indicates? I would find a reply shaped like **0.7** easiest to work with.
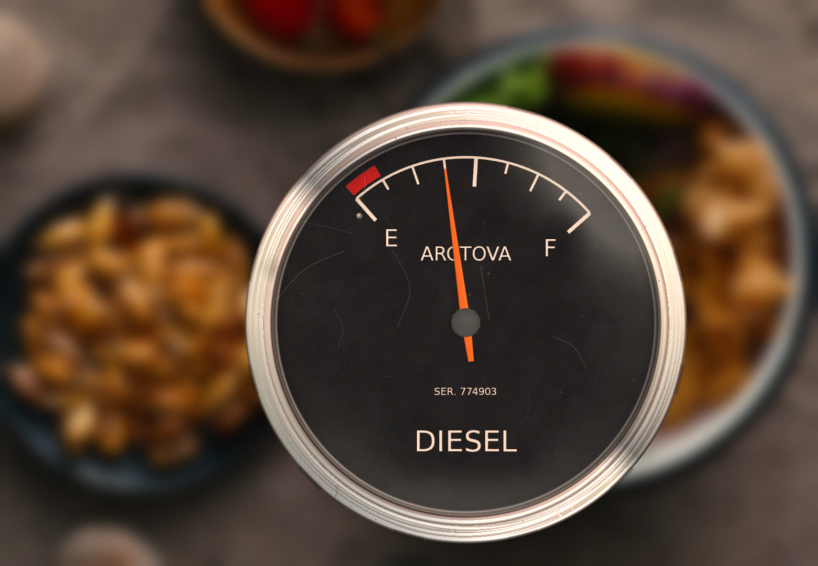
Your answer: **0.375**
